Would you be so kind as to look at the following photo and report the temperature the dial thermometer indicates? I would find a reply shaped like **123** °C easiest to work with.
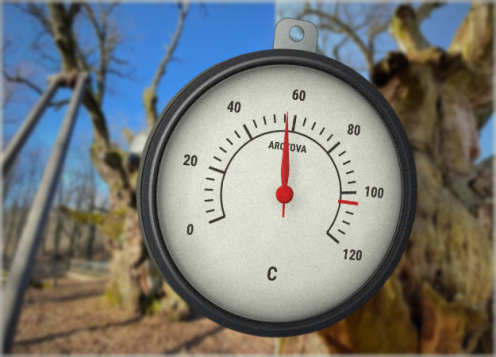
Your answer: **56** °C
